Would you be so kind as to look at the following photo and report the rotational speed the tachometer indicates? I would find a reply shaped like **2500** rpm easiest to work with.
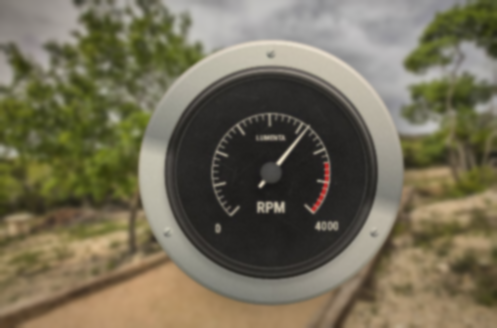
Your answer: **2600** rpm
